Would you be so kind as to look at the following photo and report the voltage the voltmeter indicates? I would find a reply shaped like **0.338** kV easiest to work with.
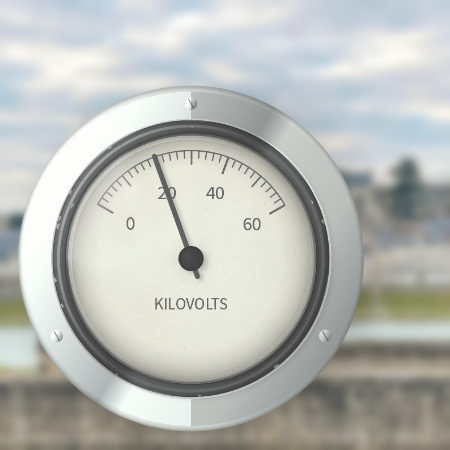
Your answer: **20** kV
